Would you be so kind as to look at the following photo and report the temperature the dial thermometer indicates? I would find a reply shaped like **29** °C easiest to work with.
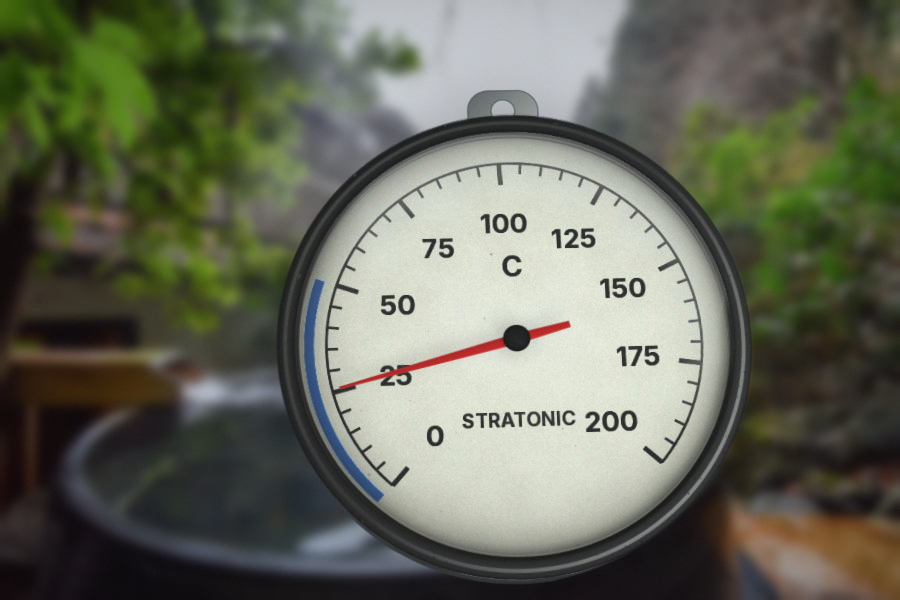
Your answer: **25** °C
